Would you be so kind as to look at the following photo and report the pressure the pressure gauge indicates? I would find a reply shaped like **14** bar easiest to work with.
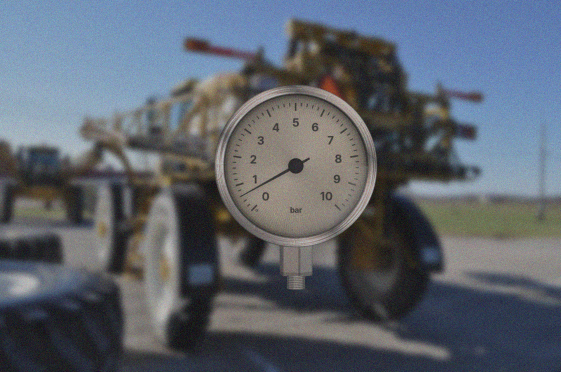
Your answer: **0.6** bar
